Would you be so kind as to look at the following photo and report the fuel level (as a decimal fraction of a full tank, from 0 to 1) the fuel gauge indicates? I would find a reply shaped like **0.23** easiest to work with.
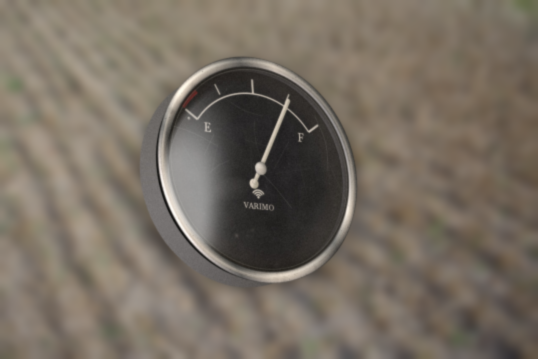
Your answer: **0.75**
